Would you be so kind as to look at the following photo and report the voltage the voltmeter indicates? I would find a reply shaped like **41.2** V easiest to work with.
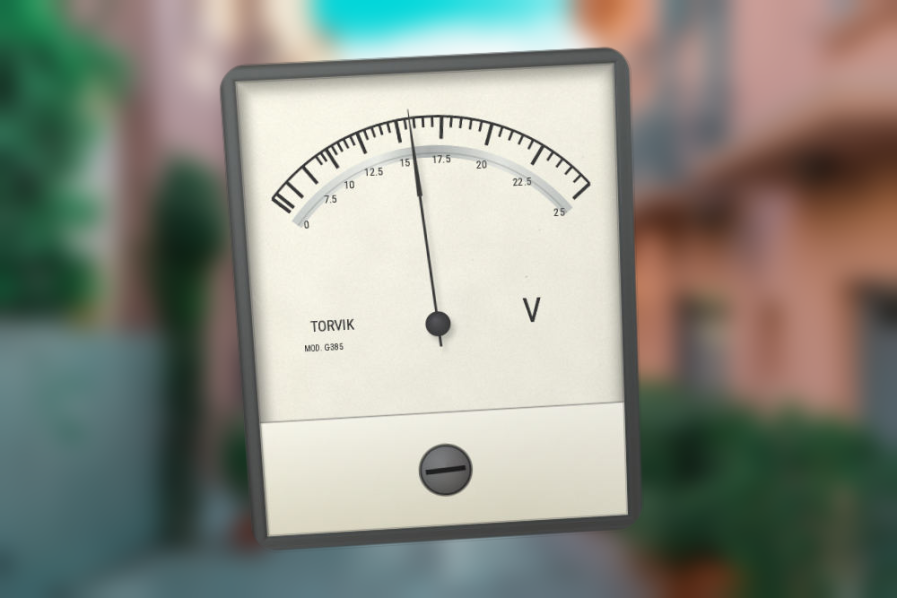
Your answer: **15.75** V
